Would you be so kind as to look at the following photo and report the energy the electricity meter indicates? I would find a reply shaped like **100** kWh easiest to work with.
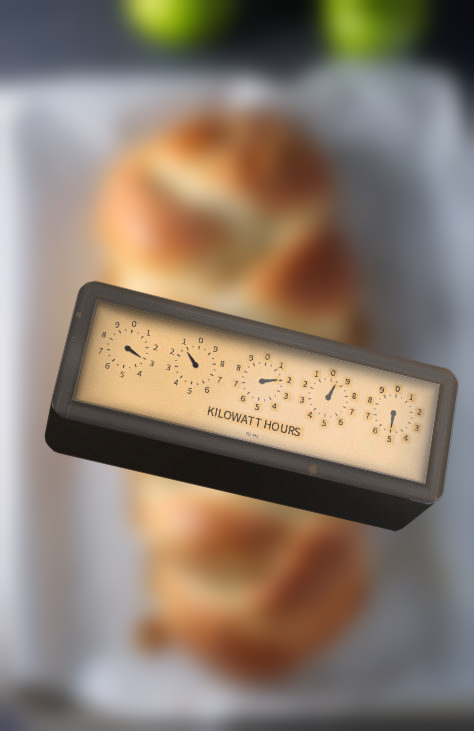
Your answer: **31195** kWh
